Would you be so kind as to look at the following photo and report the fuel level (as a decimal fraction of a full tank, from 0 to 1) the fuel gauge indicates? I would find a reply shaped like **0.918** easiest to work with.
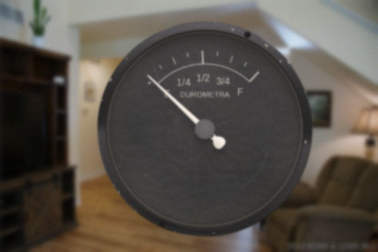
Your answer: **0**
